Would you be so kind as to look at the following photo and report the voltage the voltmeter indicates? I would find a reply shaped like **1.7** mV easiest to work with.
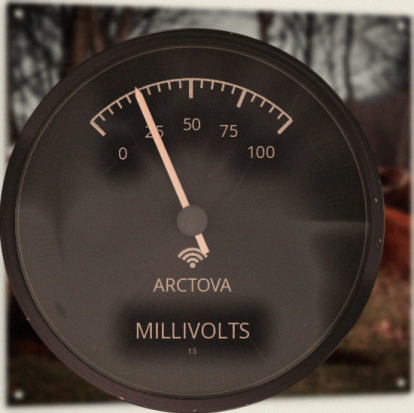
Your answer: **25** mV
